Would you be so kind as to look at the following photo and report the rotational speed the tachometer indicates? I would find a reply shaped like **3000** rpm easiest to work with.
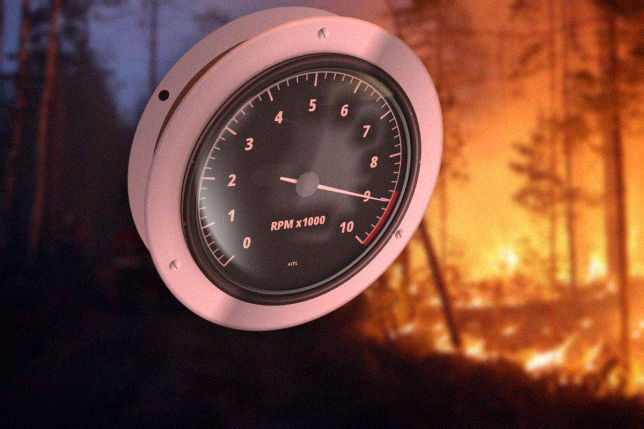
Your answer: **9000** rpm
